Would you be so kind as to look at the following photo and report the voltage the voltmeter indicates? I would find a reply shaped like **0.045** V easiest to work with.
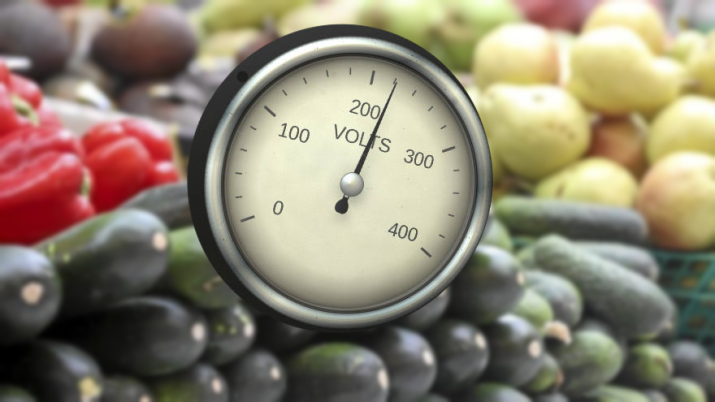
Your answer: **220** V
